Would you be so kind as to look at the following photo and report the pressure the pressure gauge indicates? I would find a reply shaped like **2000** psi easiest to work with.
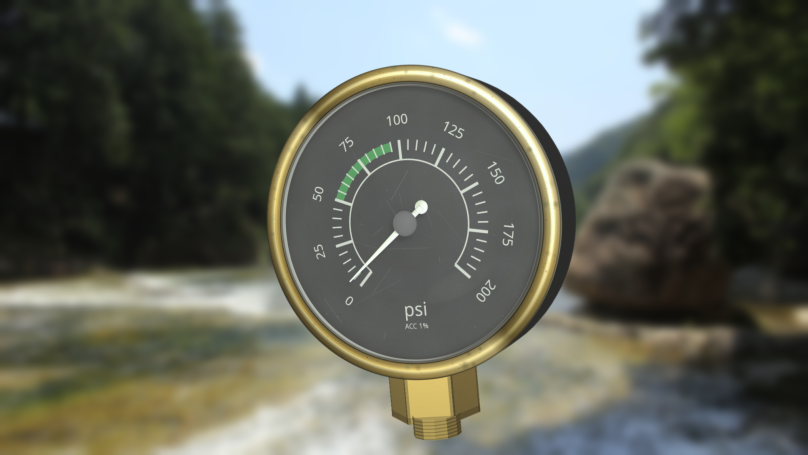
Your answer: **5** psi
